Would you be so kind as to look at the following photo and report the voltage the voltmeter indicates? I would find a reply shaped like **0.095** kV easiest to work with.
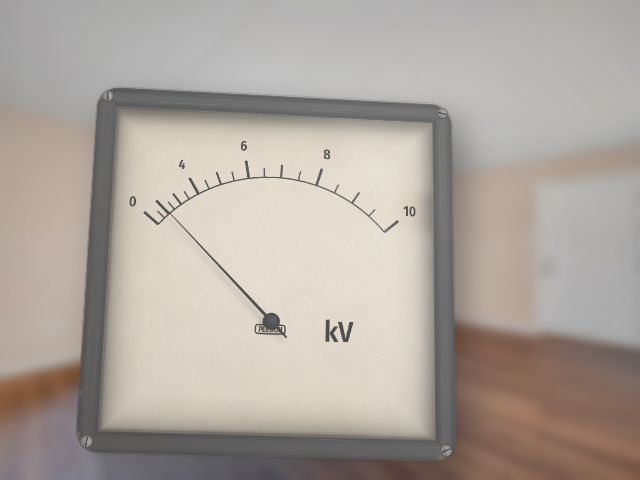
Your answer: **2** kV
